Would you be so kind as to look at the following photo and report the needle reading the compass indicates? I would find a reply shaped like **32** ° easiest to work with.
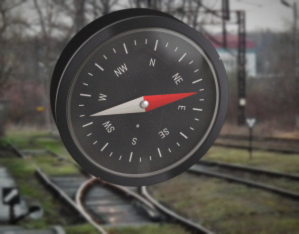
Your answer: **70** °
